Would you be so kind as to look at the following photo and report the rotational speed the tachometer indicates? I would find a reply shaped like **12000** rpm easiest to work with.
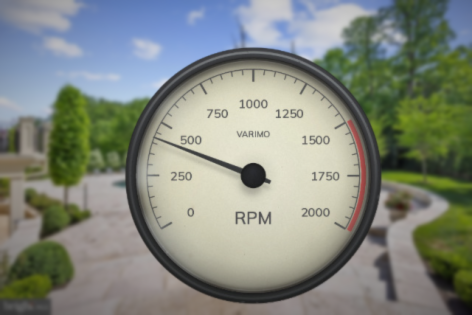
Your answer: **425** rpm
